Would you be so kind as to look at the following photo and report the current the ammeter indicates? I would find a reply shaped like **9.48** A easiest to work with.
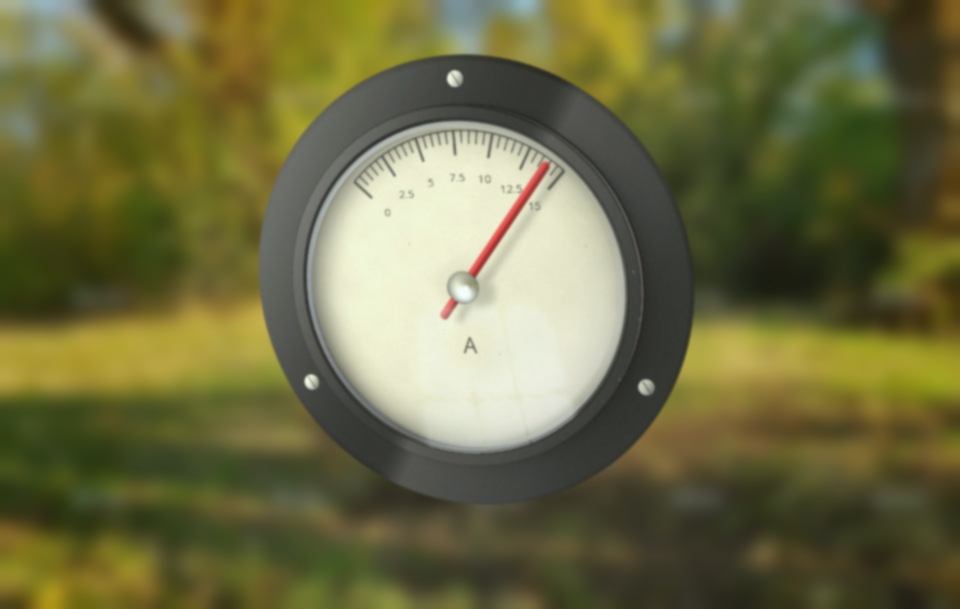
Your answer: **14** A
